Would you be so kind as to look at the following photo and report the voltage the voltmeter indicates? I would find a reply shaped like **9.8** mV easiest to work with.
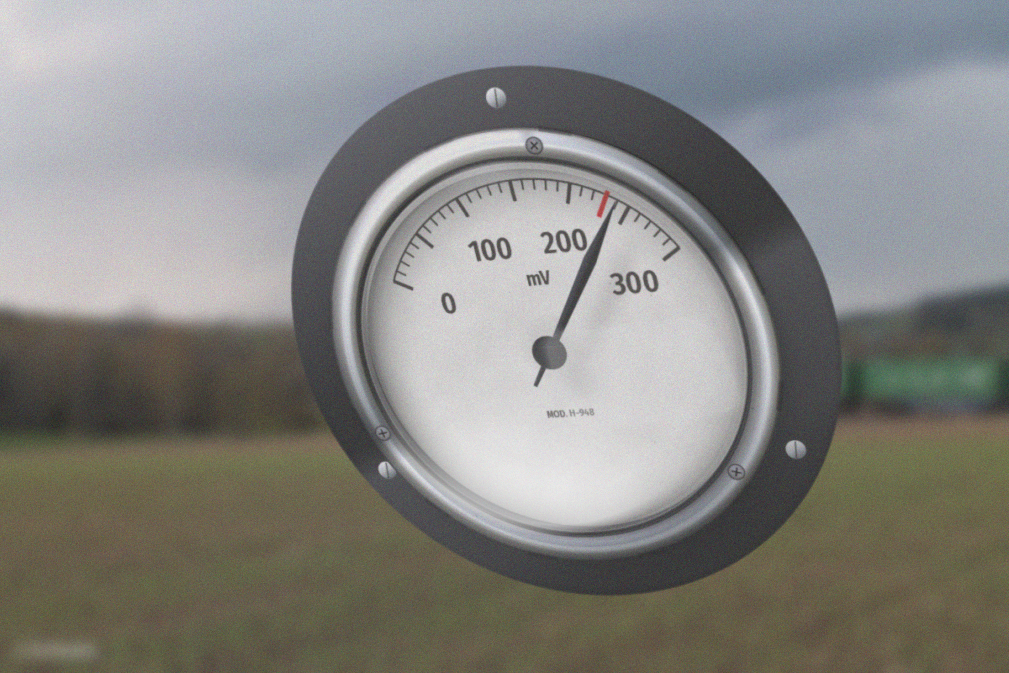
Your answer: **240** mV
